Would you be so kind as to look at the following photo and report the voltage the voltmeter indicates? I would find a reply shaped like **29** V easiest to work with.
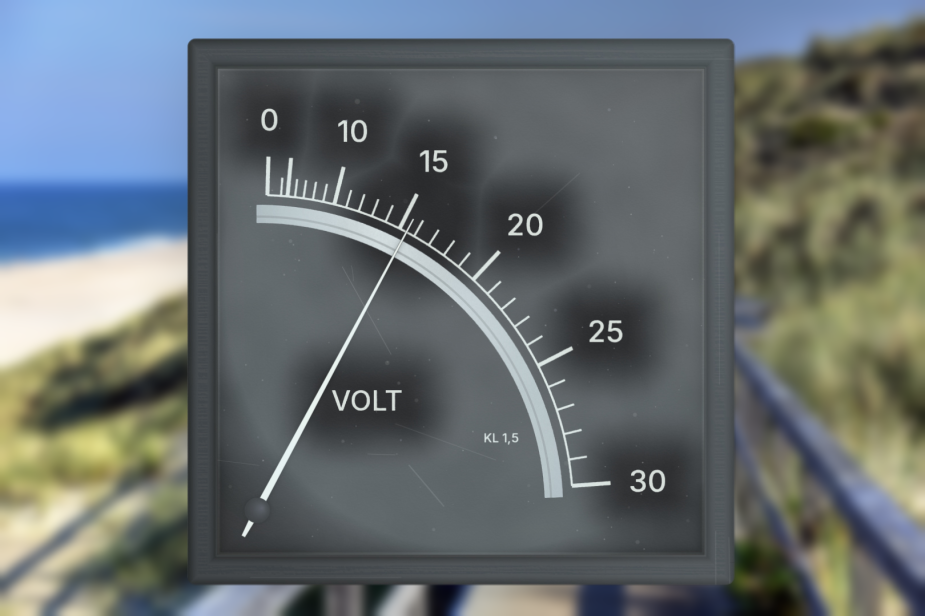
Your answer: **15.5** V
